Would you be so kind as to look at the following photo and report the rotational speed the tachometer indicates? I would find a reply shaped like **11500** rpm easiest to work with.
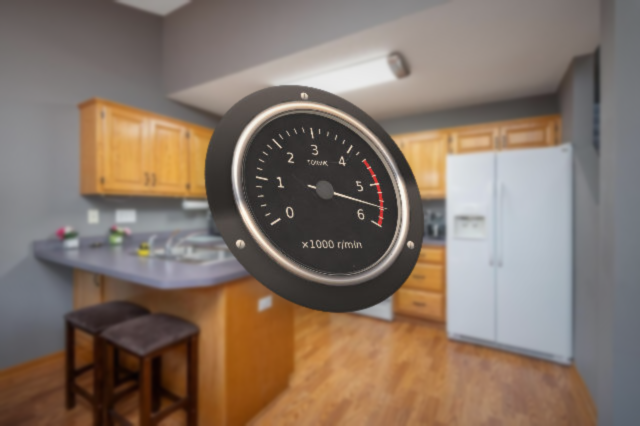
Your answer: **5600** rpm
